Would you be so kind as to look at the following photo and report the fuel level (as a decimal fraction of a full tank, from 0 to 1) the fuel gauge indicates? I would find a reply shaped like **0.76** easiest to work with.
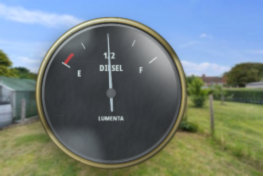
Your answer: **0.5**
